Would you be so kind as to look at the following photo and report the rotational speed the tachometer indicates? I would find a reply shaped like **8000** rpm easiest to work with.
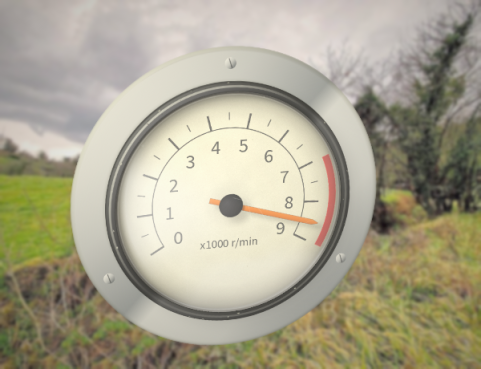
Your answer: **8500** rpm
